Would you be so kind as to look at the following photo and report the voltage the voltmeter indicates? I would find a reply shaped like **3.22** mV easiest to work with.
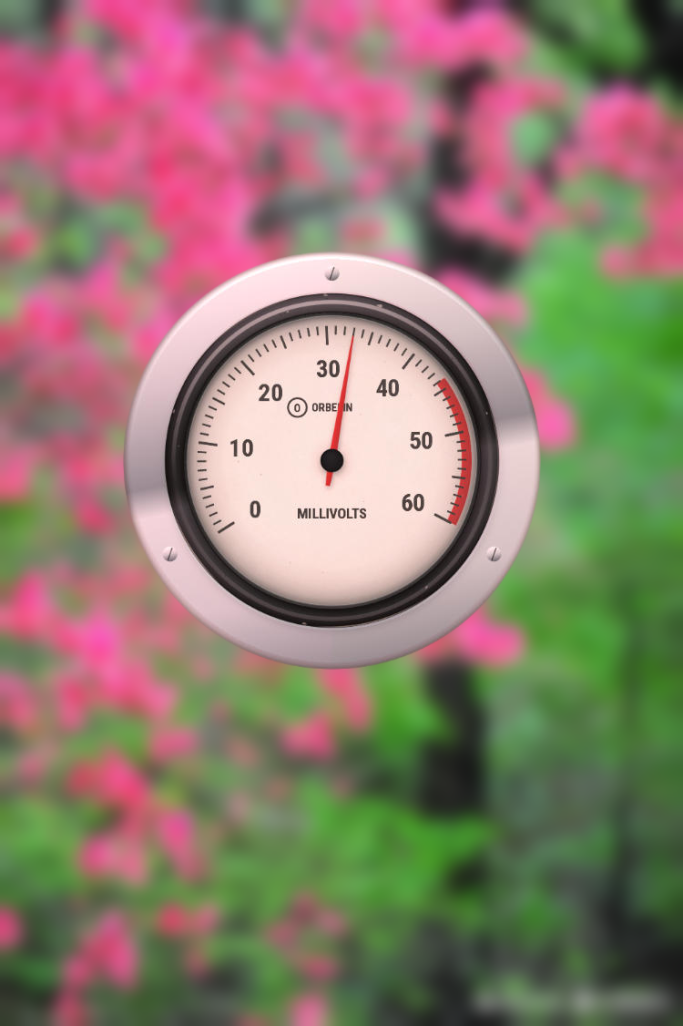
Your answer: **33** mV
